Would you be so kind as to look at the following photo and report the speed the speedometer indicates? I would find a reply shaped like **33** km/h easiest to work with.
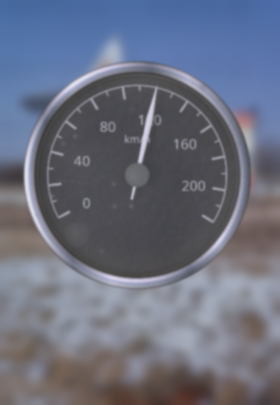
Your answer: **120** km/h
